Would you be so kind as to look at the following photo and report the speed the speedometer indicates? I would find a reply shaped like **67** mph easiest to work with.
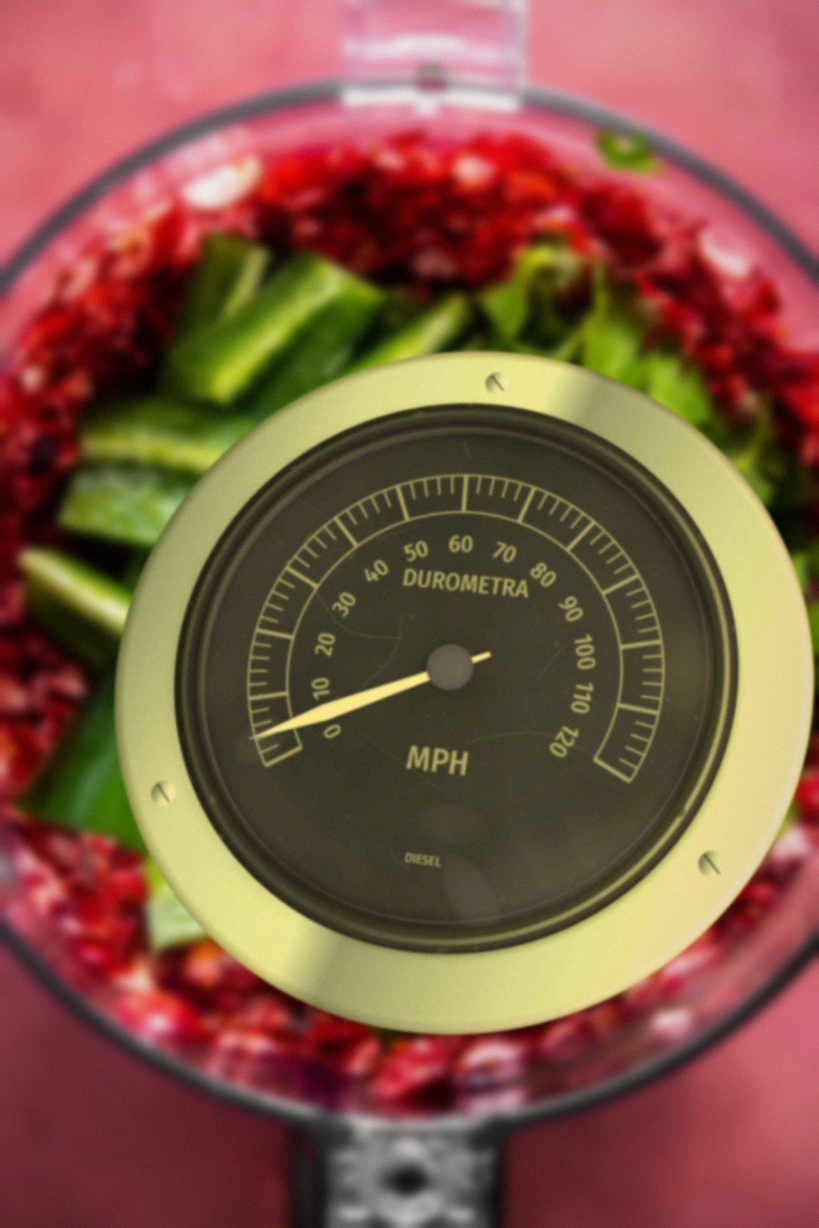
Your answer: **4** mph
